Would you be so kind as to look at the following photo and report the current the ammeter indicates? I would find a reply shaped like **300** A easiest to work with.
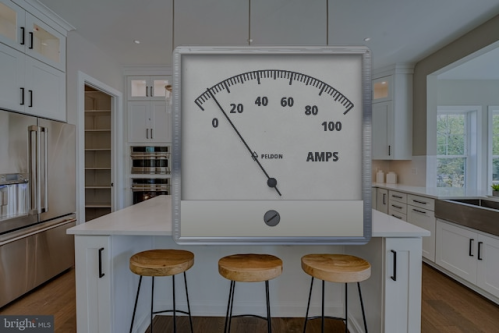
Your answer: **10** A
